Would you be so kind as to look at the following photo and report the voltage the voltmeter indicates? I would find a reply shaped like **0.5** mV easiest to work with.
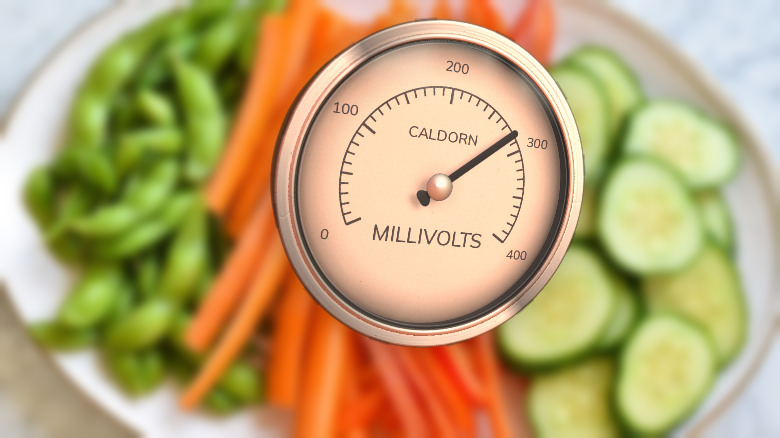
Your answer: **280** mV
